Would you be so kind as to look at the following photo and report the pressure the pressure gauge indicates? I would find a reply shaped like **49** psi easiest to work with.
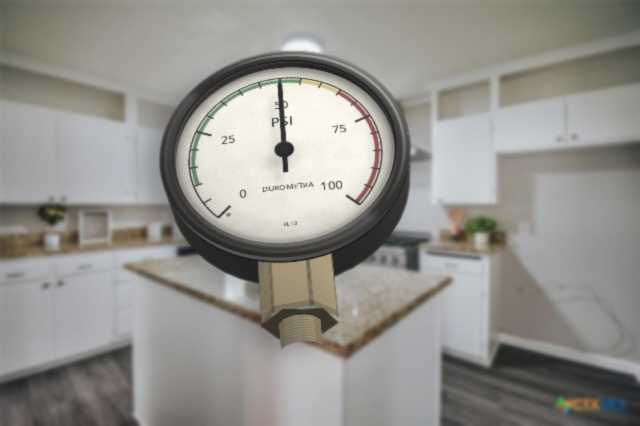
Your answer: **50** psi
